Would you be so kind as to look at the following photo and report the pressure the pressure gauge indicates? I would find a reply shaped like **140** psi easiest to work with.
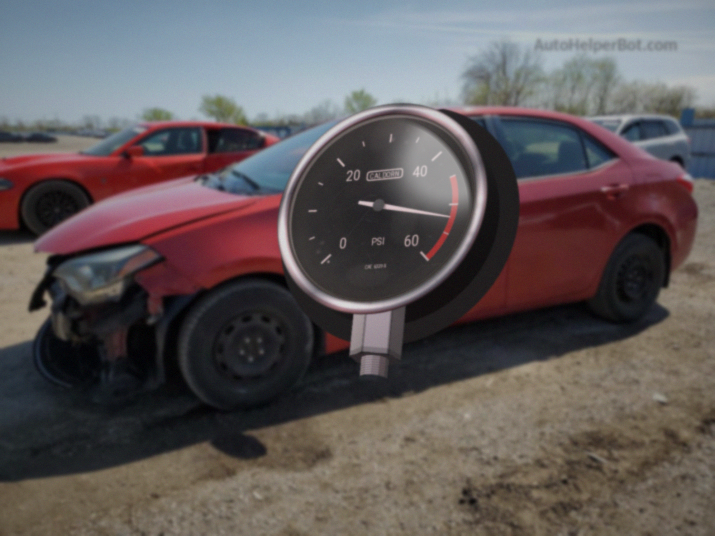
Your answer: **52.5** psi
